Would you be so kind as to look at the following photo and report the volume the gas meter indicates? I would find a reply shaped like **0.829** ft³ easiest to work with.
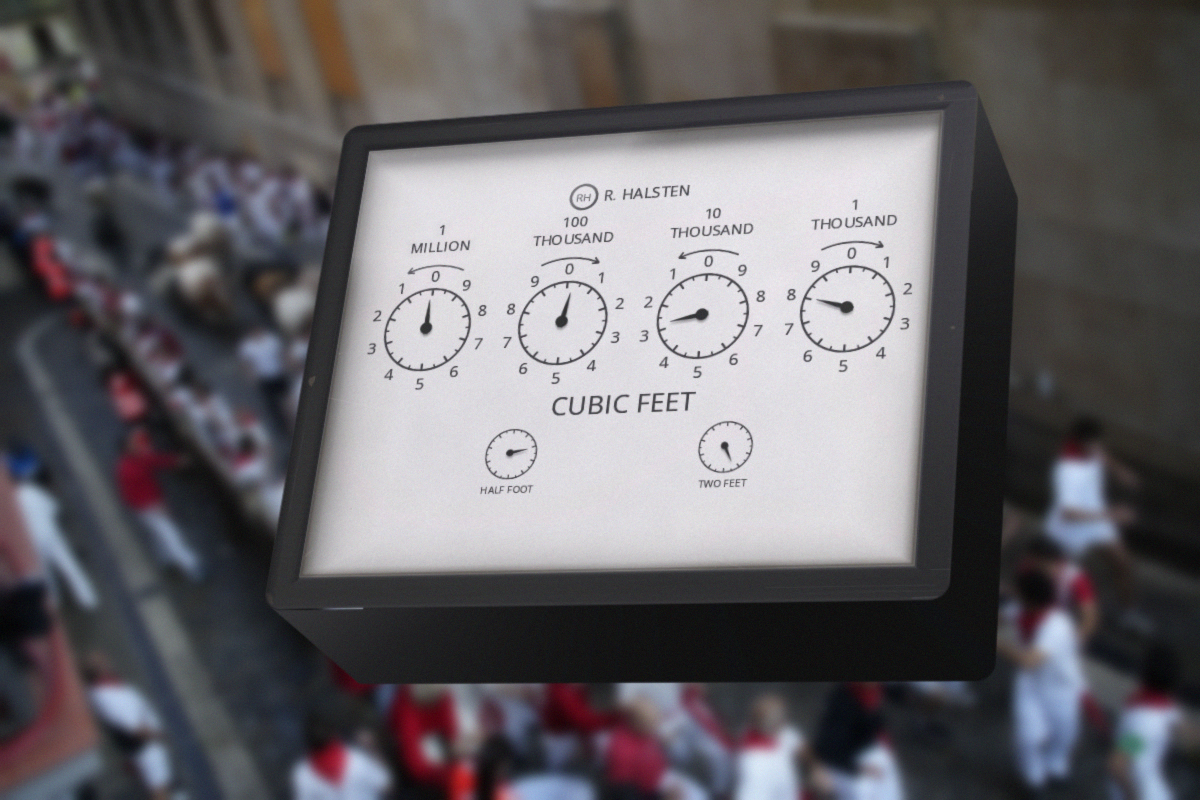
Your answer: **2800** ft³
